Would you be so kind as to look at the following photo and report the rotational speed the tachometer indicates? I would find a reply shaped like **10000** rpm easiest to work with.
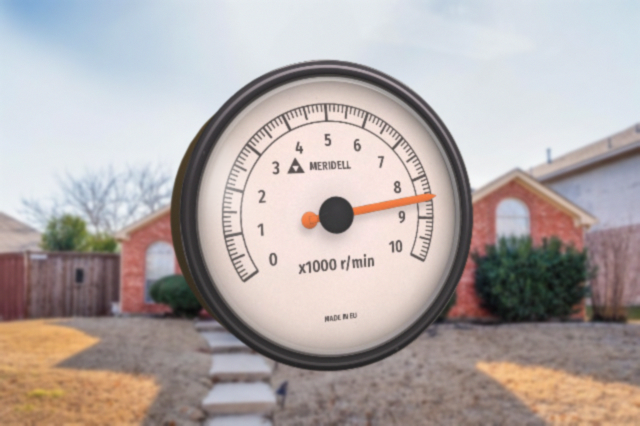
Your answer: **8500** rpm
